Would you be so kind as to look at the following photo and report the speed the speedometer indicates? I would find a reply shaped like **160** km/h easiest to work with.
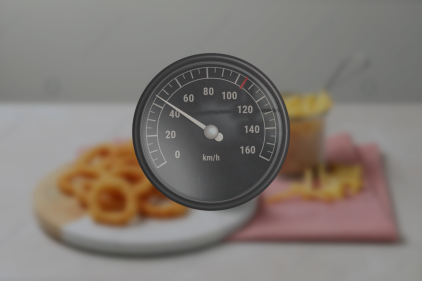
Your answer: **45** km/h
